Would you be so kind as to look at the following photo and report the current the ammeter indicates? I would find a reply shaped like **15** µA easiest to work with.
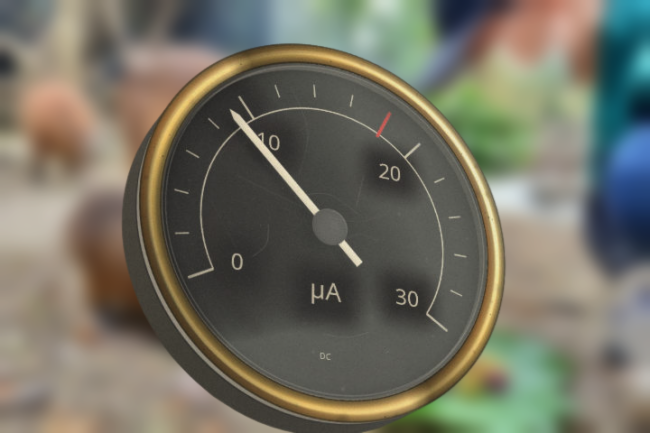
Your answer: **9** µA
